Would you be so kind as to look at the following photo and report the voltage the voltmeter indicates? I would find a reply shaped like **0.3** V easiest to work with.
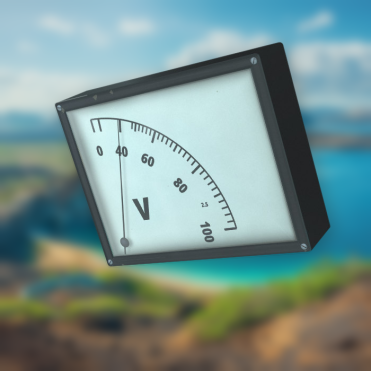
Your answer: **40** V
